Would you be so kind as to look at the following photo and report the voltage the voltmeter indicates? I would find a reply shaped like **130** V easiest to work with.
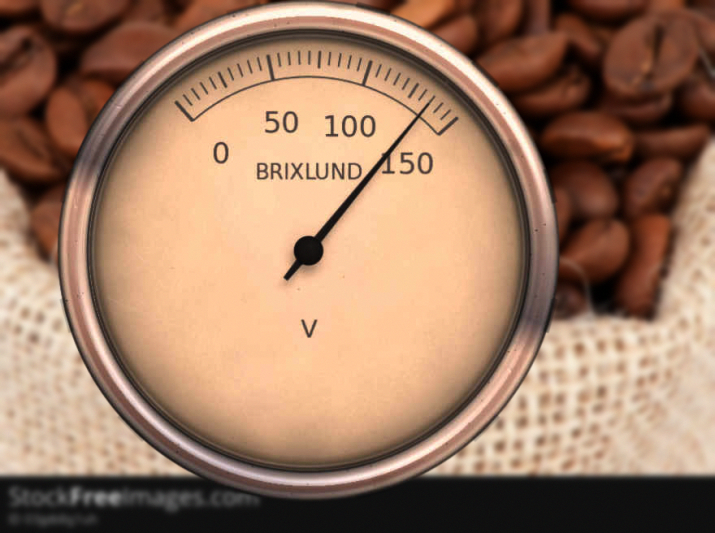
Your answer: **135** V
